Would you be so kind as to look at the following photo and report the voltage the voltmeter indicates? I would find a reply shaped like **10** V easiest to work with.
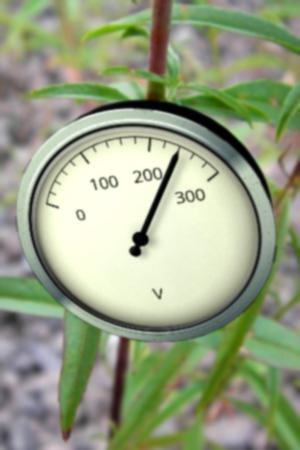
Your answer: **240** V
